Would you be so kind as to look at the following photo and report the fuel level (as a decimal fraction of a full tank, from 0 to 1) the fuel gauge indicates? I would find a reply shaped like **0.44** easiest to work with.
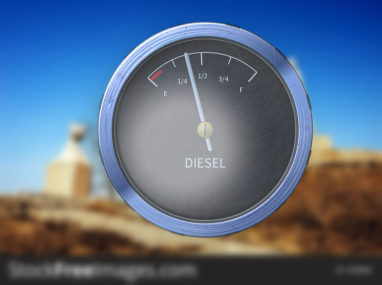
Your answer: **0.375**
